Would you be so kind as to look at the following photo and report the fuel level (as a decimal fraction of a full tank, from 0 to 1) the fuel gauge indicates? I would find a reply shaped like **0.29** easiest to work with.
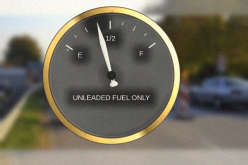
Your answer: **0.375**
